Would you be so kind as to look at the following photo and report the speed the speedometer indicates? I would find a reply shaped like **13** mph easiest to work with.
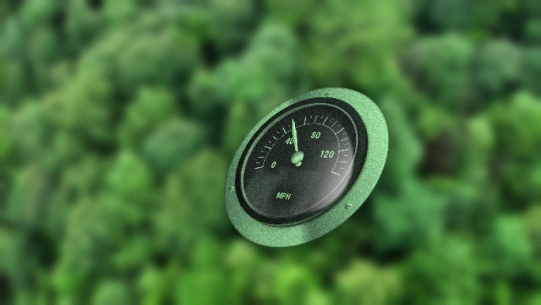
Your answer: **50** mph
